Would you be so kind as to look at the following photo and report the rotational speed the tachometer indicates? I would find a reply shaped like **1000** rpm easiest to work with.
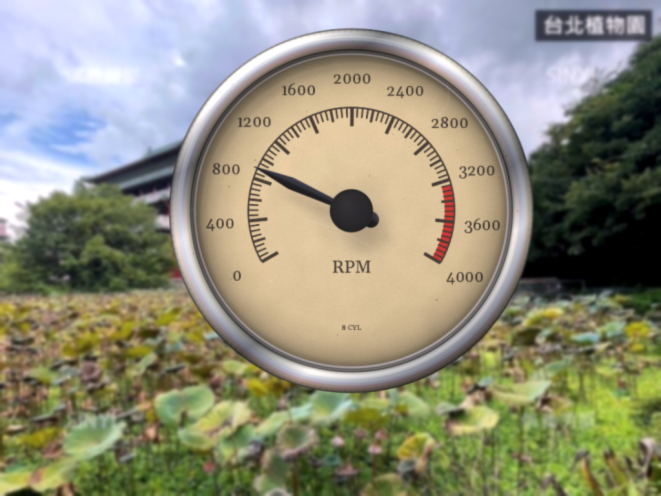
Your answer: **900** rpm
